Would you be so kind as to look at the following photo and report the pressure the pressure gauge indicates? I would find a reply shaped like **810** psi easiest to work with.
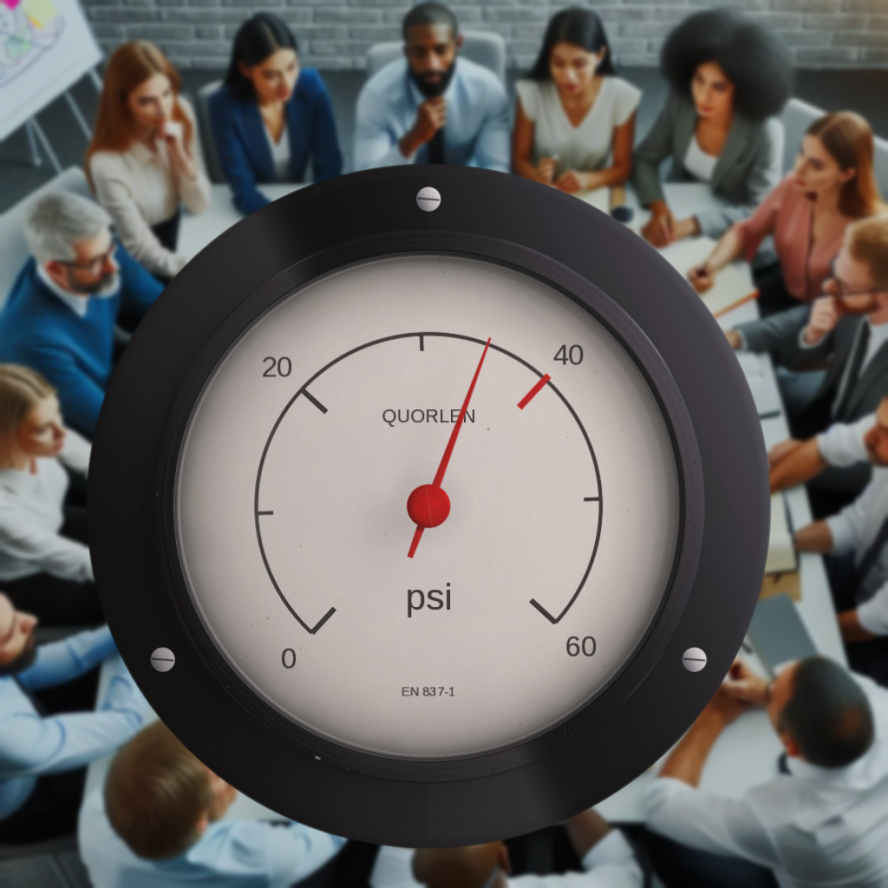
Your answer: **35** psi
